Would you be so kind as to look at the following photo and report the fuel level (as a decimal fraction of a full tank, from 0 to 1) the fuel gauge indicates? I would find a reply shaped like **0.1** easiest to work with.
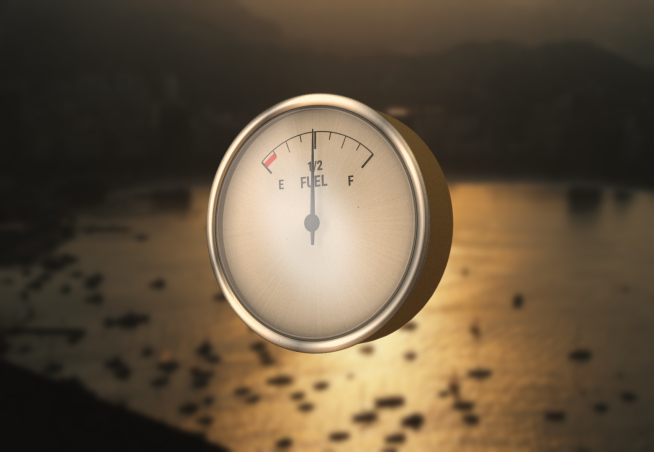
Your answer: **0.5**
